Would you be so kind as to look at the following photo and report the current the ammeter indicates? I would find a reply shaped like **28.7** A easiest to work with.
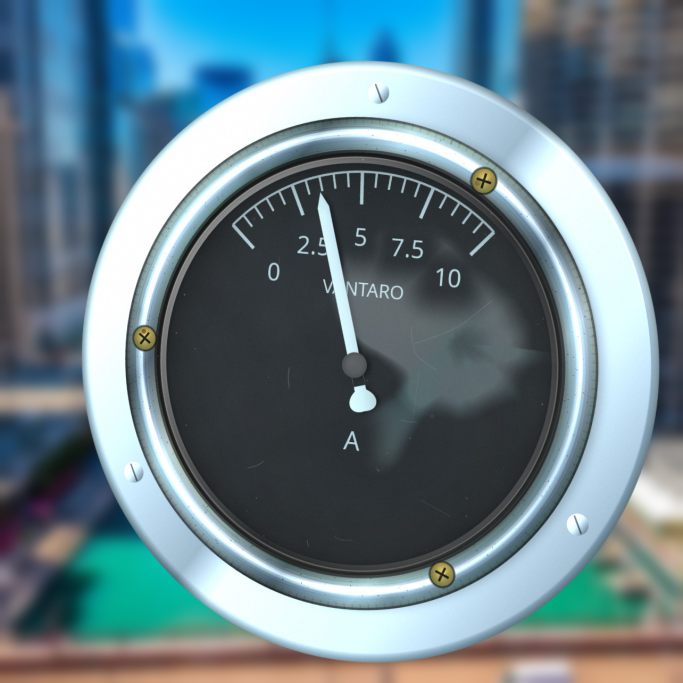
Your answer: **3.5** A
